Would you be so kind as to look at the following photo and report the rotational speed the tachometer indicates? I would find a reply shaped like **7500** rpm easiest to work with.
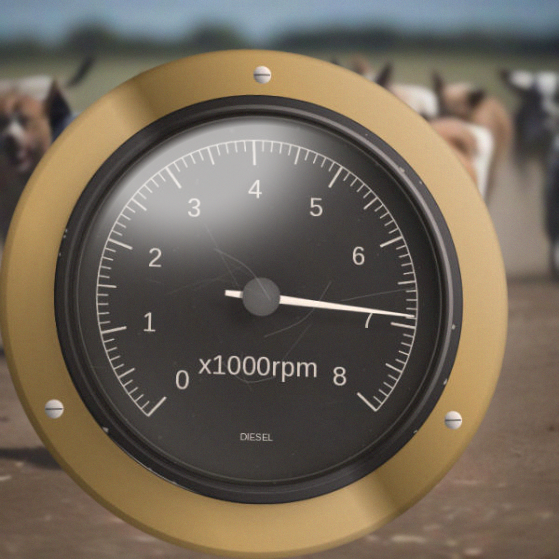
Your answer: **6900** rpm
